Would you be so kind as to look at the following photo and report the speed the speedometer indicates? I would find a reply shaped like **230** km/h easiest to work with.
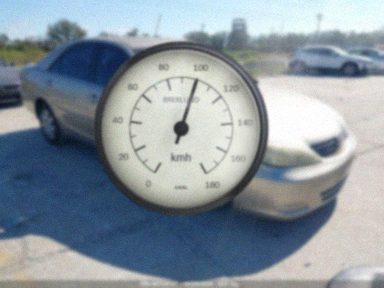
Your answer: **100** km/h
